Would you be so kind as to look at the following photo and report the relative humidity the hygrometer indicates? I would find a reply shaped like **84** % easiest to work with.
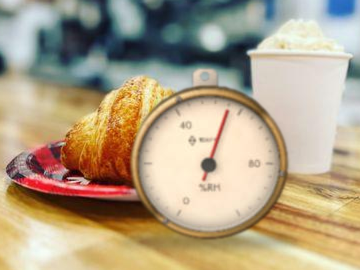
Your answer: **56** %
